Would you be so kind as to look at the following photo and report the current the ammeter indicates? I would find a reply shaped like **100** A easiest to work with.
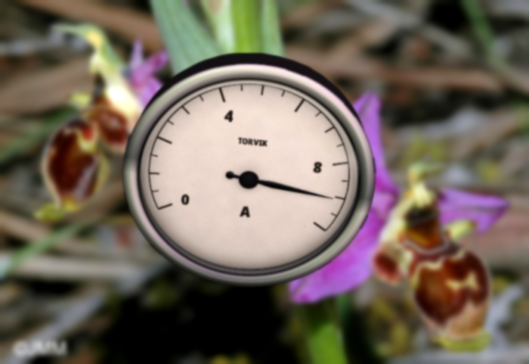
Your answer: **9** A
